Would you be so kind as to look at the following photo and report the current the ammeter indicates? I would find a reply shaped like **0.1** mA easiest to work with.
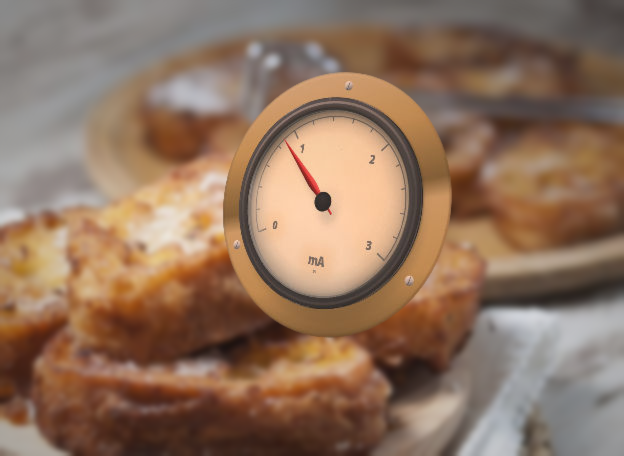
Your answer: **0.9** mA
